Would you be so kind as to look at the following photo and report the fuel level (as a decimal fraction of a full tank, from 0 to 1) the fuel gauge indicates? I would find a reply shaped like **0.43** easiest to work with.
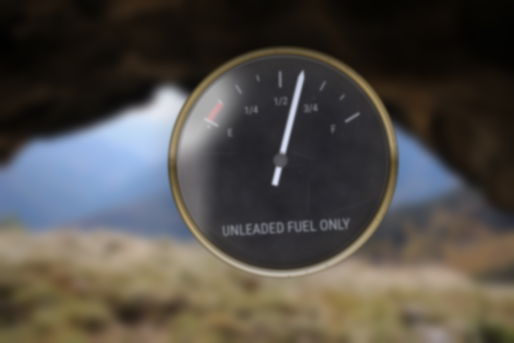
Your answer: **0.625**
